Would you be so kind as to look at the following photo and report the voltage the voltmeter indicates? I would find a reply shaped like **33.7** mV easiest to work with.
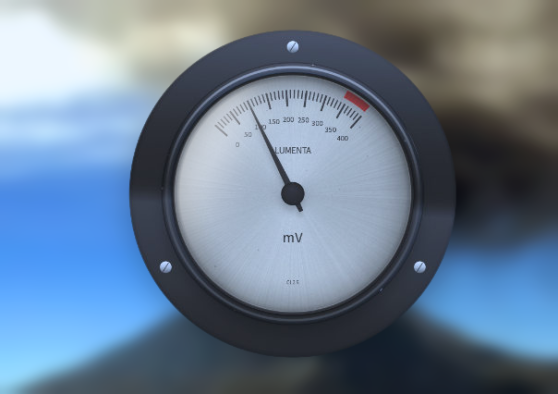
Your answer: **100** mV
